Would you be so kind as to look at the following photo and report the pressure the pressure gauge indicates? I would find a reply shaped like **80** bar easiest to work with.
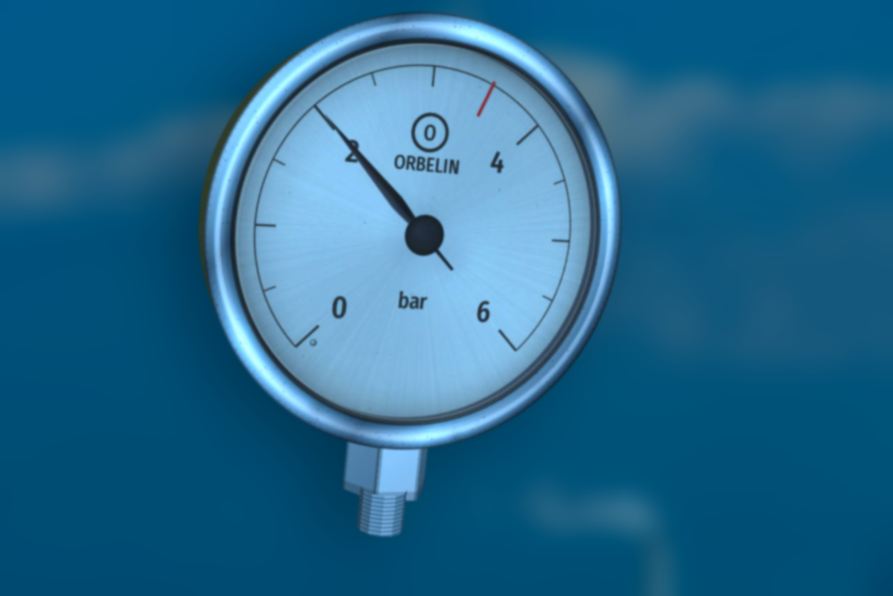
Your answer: **2** bar
